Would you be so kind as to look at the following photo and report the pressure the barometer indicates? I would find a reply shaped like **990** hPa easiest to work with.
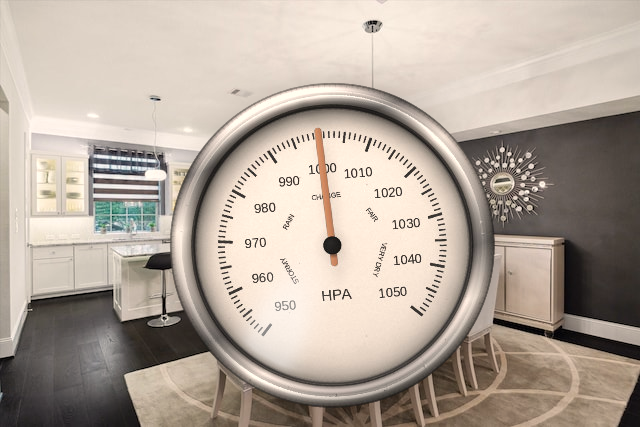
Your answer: **1000** hPa
